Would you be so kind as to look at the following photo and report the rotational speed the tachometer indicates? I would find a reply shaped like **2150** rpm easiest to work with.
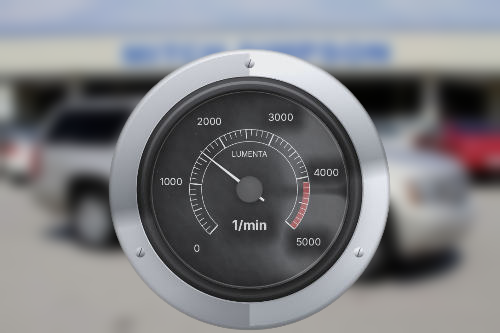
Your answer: **1600** rpm
